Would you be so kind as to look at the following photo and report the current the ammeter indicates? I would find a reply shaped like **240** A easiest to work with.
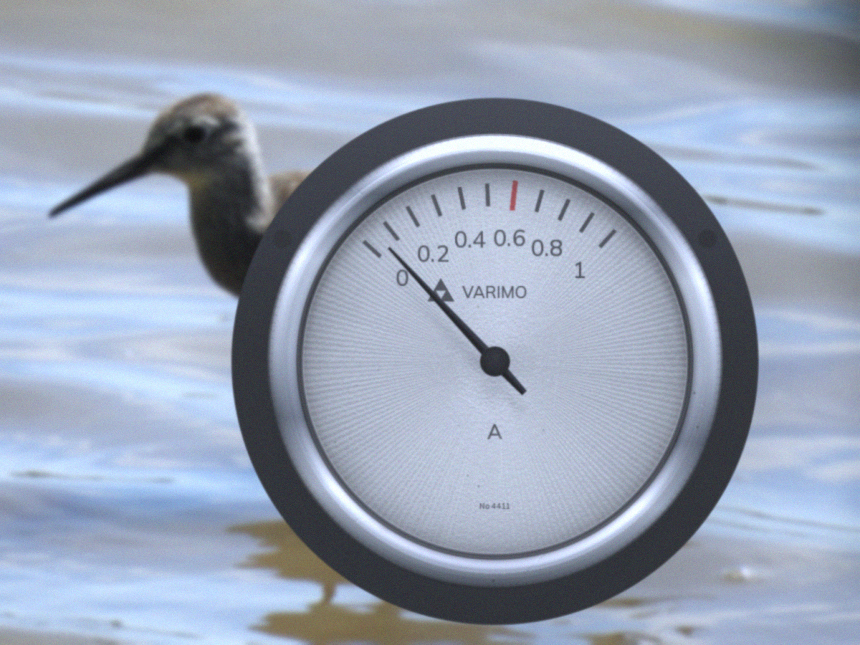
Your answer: **0.05** A
